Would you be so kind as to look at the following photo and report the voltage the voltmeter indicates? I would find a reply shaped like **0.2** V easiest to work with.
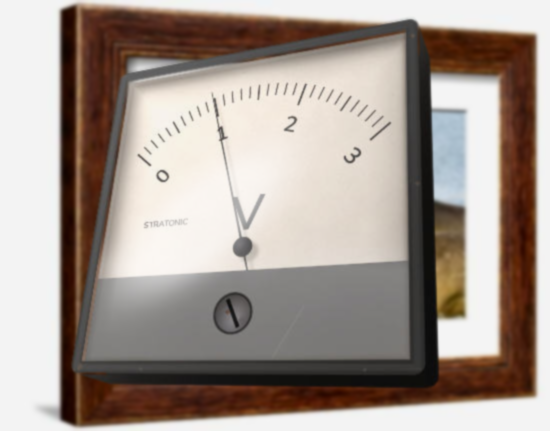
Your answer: **1** V
